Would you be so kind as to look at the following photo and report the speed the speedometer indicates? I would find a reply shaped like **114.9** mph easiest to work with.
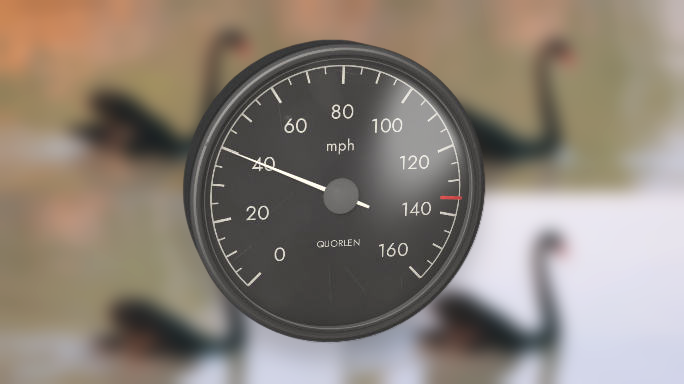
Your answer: **40** mph
